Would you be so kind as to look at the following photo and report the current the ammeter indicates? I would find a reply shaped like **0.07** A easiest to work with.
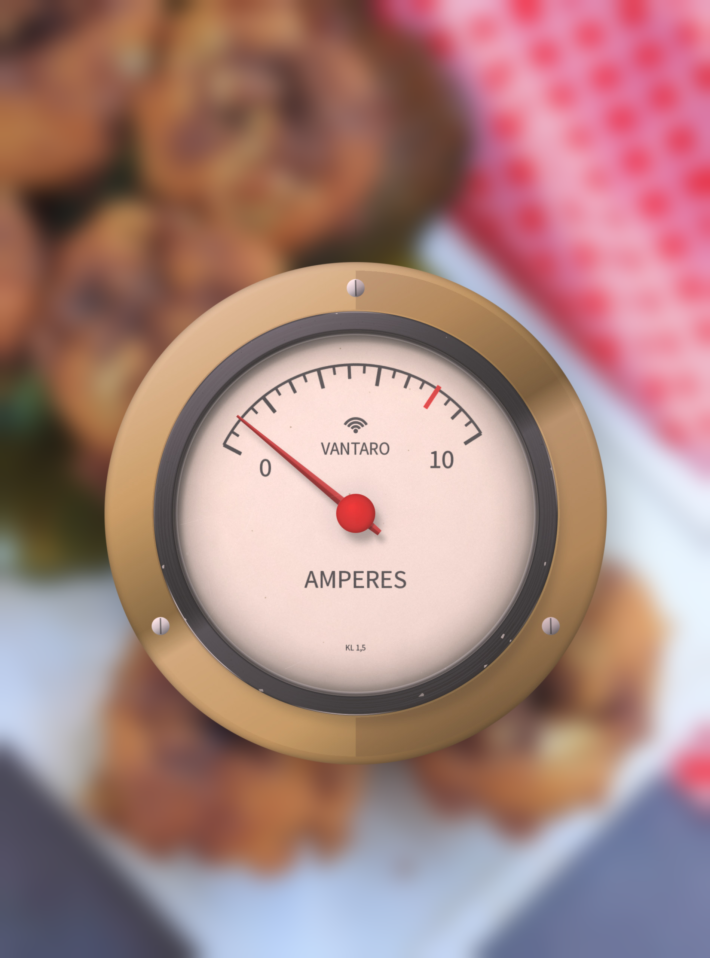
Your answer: **1** A
